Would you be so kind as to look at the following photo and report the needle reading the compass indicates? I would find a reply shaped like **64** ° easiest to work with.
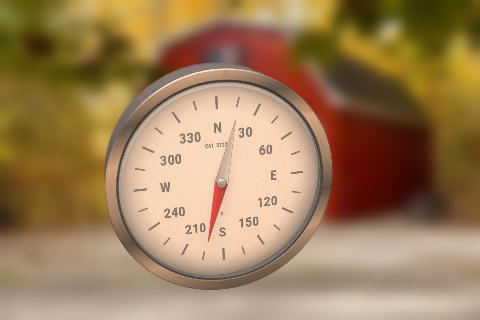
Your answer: **195** °
